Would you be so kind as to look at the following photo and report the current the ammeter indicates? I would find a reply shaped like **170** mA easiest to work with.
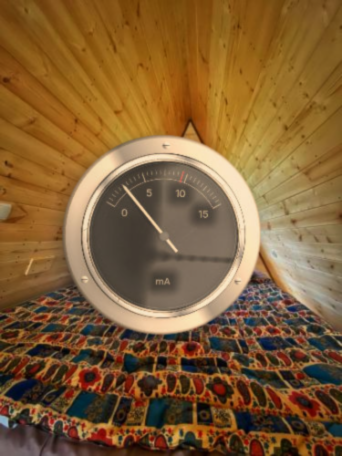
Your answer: **2.5** mA
